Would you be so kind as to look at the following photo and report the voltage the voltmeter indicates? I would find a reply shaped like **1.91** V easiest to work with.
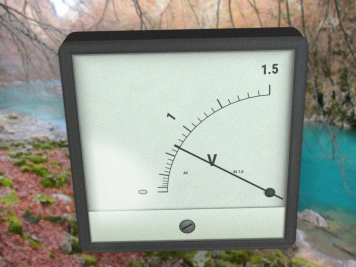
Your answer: **0.85** V
